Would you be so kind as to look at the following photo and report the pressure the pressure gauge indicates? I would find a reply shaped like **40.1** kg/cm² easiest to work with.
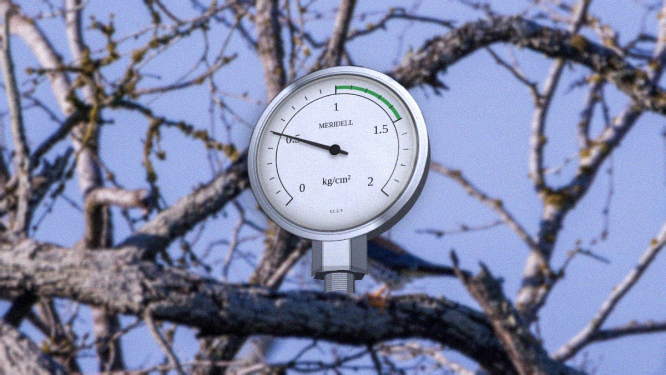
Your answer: **0.5** kg/cm²
